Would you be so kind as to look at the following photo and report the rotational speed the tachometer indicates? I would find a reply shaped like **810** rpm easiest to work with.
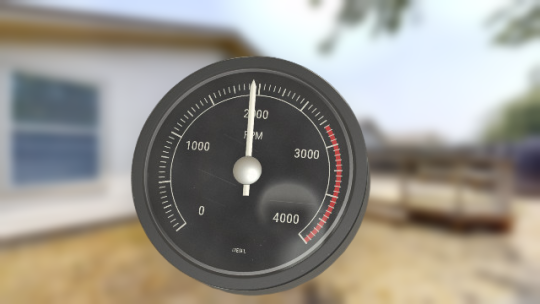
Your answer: **1950** rpm
